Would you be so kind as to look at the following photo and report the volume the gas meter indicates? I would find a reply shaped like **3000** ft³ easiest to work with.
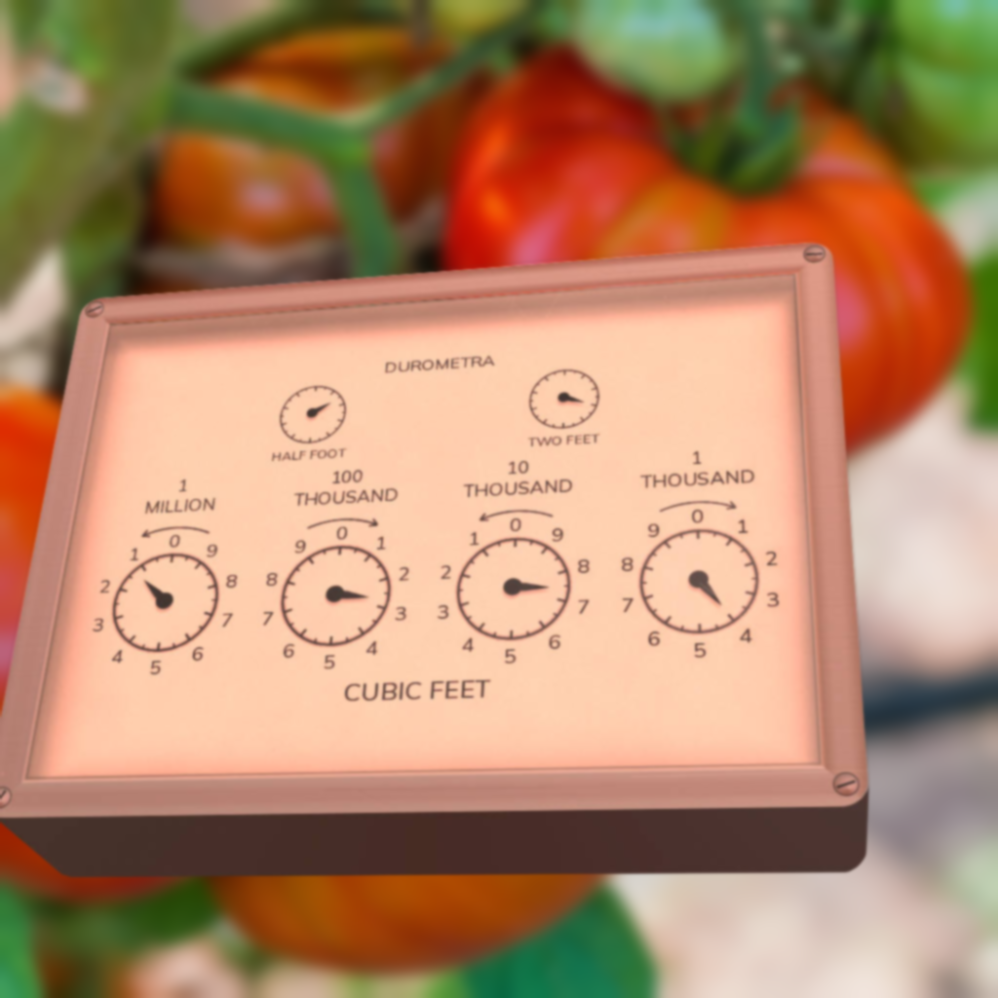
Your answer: **127400** ft³
